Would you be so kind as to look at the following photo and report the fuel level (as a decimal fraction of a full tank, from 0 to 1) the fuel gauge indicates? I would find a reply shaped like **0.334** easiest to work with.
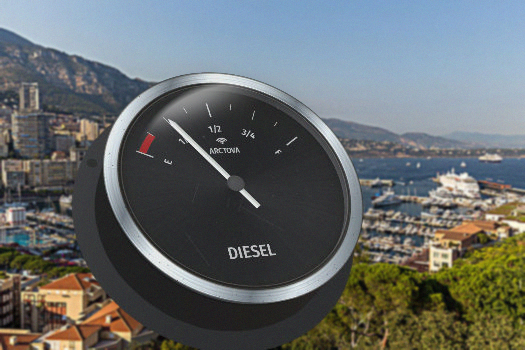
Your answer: **0.25**
